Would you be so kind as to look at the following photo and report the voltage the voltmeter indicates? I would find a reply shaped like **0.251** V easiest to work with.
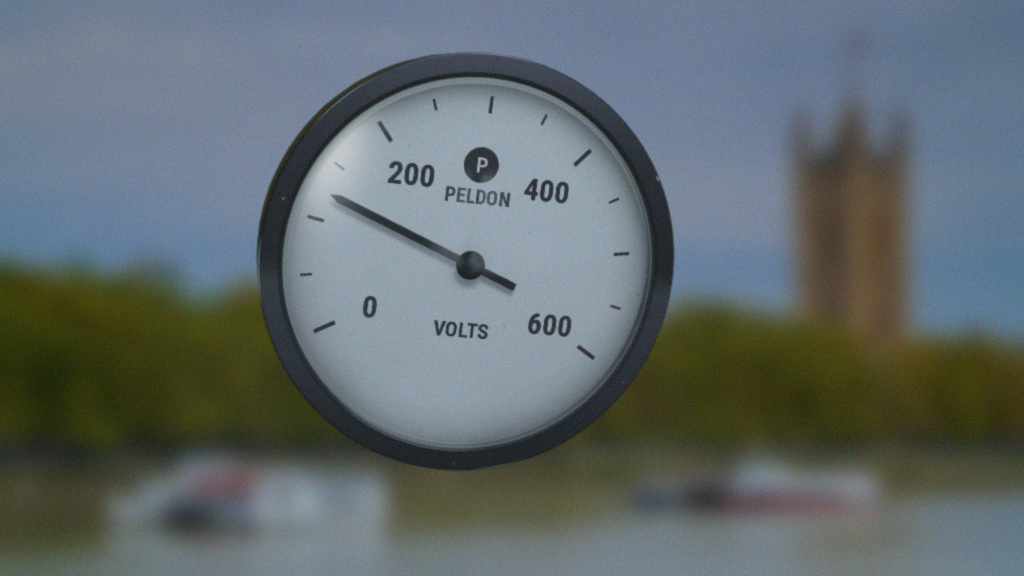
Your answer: **125** V
